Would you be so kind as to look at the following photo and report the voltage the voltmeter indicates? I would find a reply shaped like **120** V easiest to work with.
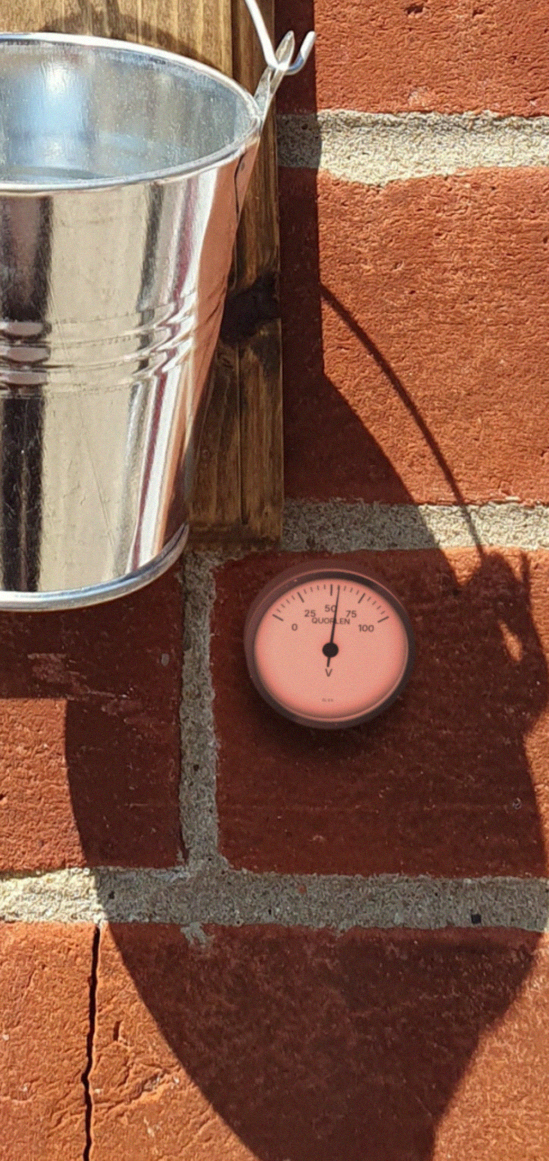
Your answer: **55** V
